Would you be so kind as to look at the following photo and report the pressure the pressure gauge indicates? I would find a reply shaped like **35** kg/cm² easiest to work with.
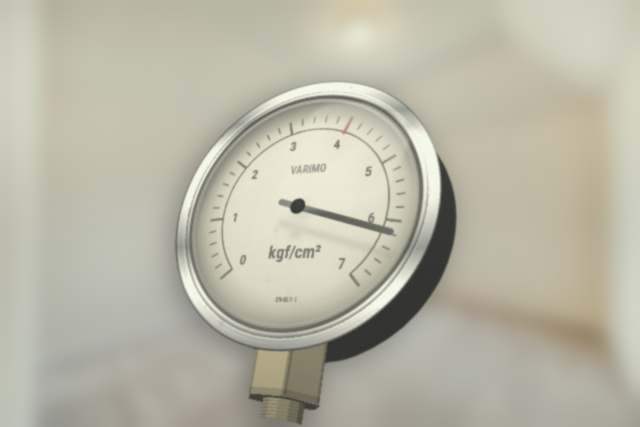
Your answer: **6.2** kg/cm²
